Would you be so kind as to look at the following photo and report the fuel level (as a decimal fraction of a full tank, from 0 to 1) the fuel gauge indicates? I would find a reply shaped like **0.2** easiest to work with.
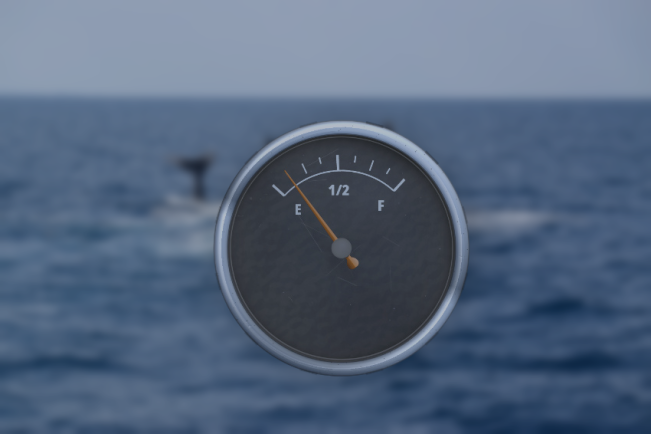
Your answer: **0.125**
